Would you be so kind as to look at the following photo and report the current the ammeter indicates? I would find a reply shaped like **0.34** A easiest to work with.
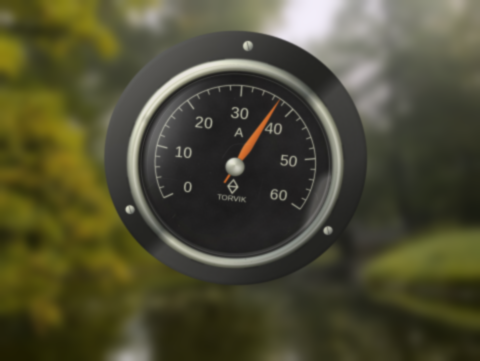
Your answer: **37** A
